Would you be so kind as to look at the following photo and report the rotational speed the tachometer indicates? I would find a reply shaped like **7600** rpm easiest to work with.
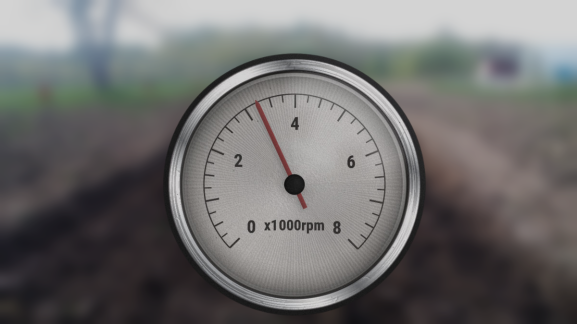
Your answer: **3250** rpm
